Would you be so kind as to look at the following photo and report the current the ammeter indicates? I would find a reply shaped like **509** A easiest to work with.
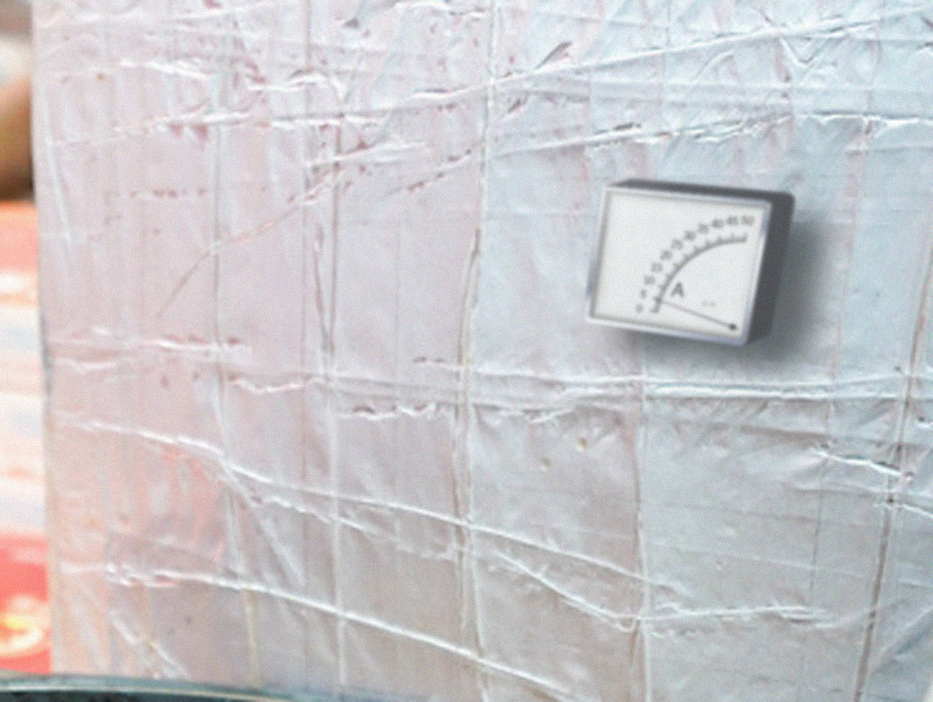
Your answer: **5** A
